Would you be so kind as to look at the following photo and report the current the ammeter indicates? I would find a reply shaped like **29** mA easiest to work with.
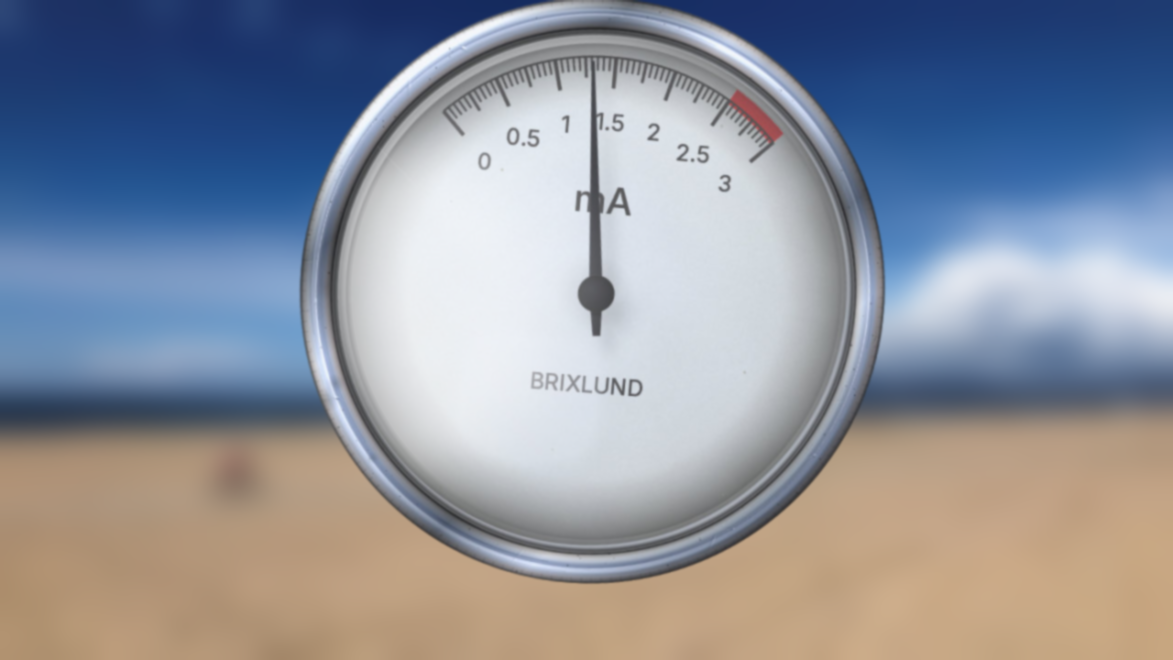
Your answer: **1.3** mA
